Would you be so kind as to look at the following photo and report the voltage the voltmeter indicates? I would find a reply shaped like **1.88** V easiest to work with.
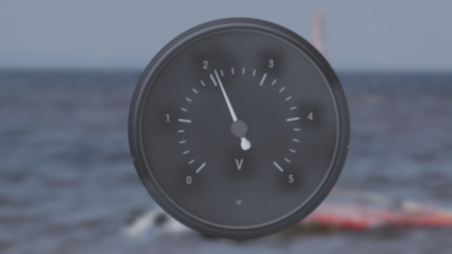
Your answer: **2.1** V
